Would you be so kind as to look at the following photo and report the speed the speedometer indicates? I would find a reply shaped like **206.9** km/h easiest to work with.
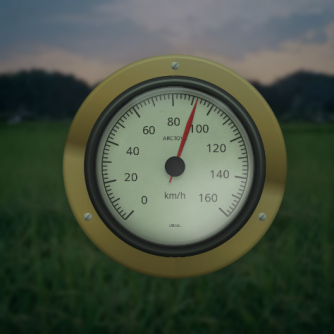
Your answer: **92** km/h
